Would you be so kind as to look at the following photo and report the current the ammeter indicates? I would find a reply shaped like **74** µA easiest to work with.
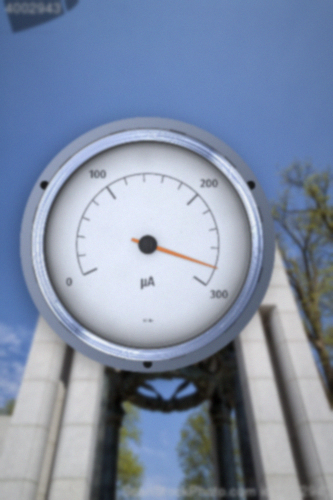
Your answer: **280** µA
